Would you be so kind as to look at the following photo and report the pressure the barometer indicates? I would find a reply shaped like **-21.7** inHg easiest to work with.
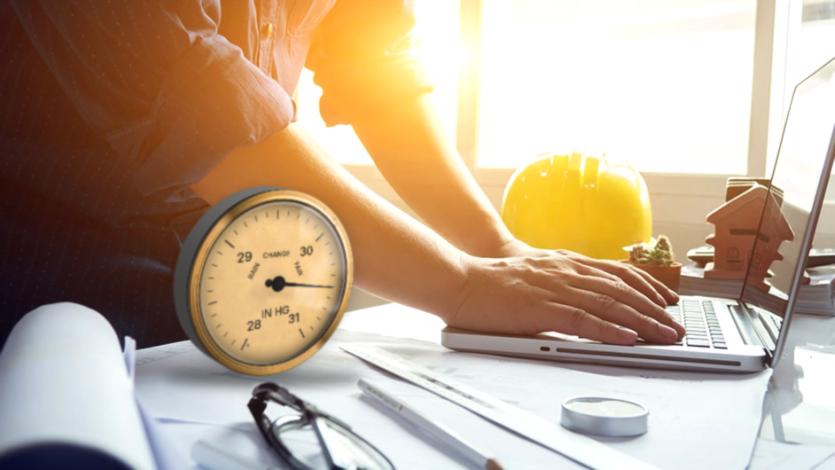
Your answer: **30.5** inHg
